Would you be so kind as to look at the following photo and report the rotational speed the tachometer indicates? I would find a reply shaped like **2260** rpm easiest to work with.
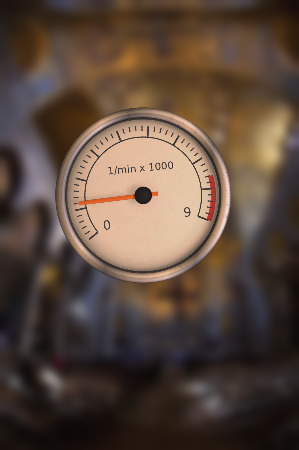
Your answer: **1200** rpm
